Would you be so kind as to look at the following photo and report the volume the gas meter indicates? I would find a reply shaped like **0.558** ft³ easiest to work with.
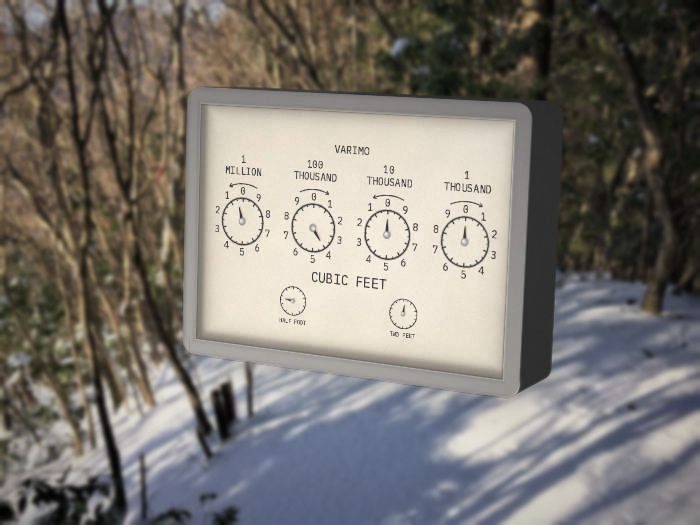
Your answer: **40000** ft³
